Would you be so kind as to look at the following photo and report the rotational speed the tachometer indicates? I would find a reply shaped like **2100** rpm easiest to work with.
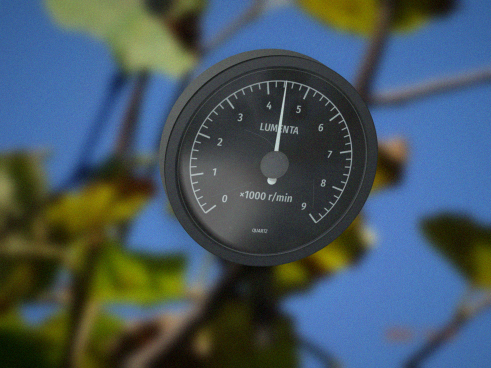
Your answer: **4400** rpm
